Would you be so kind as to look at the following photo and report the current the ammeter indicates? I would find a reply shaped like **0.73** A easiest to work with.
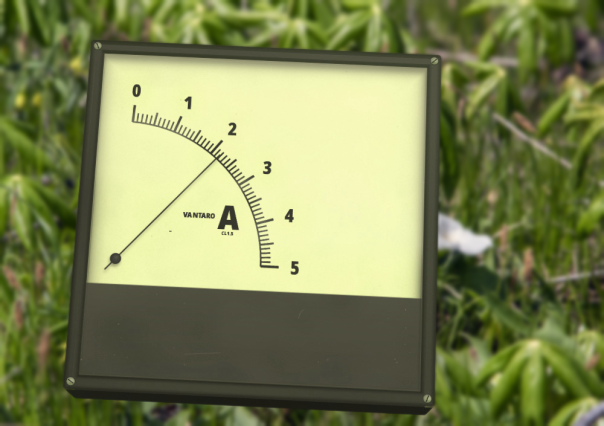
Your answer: **2.2** A
